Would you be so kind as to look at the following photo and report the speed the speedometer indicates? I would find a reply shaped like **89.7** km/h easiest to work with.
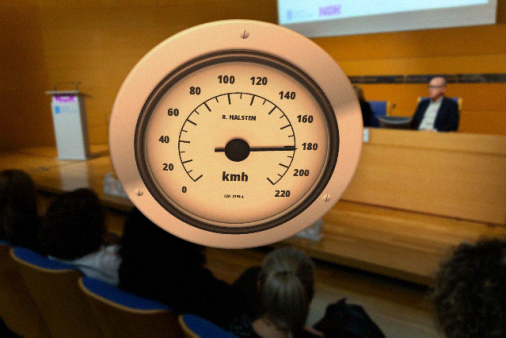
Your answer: **180** km/h
